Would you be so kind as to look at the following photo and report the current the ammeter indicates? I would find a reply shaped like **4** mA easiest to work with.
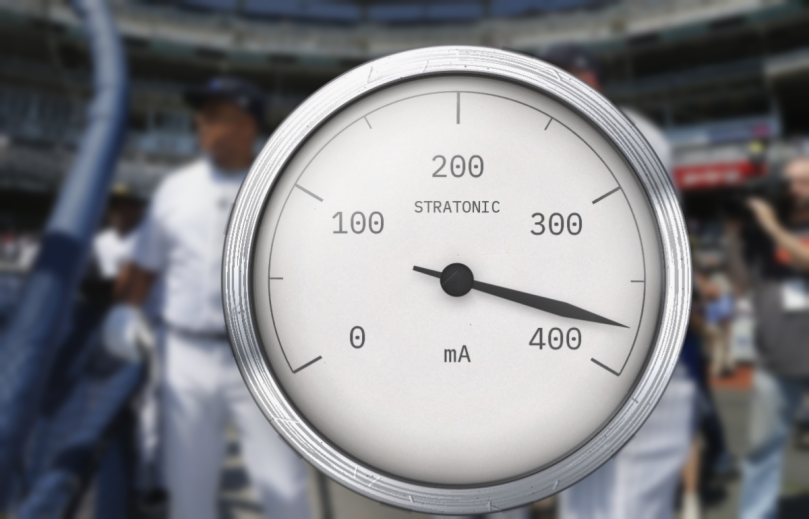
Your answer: **375** mA
